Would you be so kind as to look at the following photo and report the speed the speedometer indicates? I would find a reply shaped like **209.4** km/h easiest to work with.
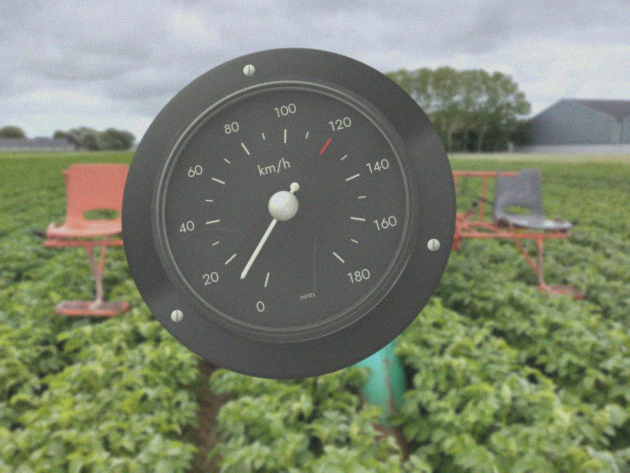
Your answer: **10** km/h
